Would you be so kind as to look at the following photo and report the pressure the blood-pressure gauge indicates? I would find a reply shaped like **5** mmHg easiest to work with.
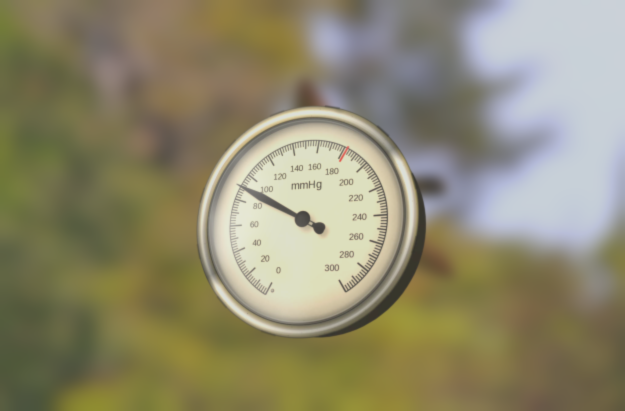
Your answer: **90** mmHg
